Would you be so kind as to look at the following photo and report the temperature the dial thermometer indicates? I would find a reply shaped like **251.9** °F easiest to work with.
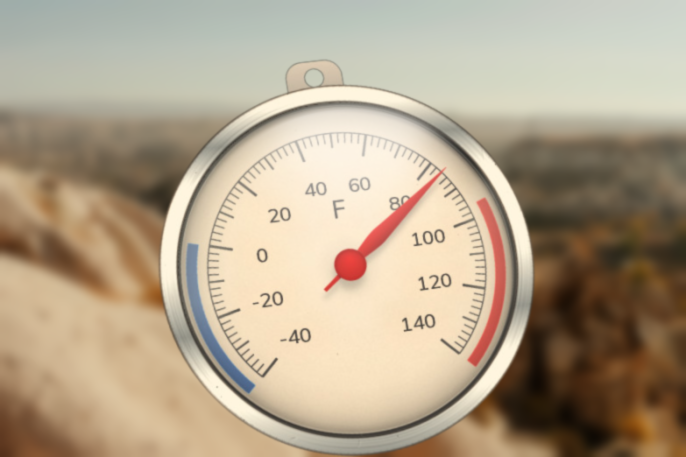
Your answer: **84** °F
